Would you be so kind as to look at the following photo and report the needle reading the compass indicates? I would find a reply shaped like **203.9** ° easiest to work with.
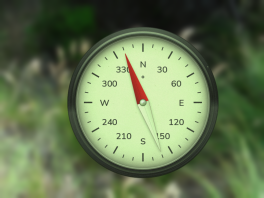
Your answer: **340** °
